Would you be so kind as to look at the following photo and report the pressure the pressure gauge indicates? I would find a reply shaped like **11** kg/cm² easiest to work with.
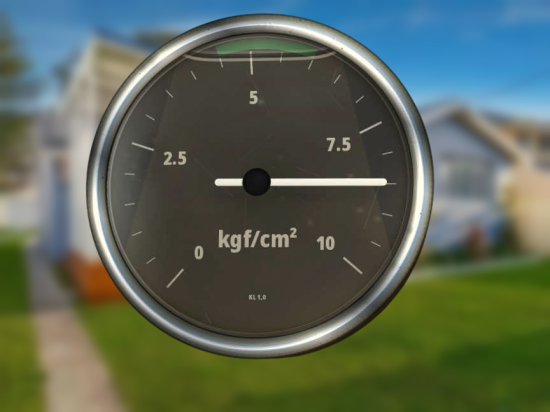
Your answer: **8.5** kg/cm²
